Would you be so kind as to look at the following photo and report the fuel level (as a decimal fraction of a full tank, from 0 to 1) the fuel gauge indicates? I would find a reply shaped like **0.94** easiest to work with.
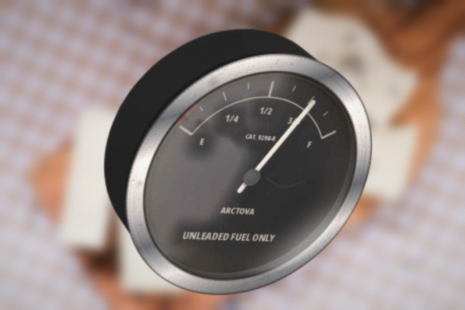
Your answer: **0.75**
